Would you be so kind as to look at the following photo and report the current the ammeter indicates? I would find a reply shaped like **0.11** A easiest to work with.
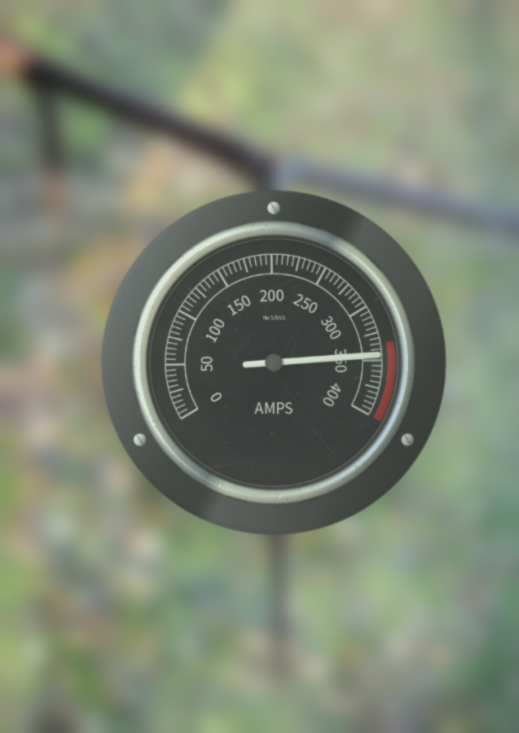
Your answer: **345** A
